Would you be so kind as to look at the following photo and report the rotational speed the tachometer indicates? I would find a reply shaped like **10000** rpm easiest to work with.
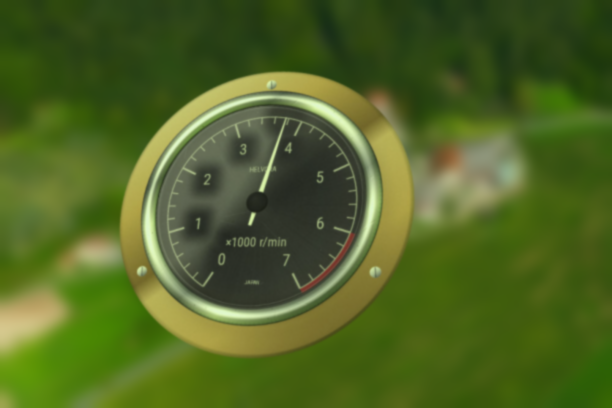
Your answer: **3800** rpm
